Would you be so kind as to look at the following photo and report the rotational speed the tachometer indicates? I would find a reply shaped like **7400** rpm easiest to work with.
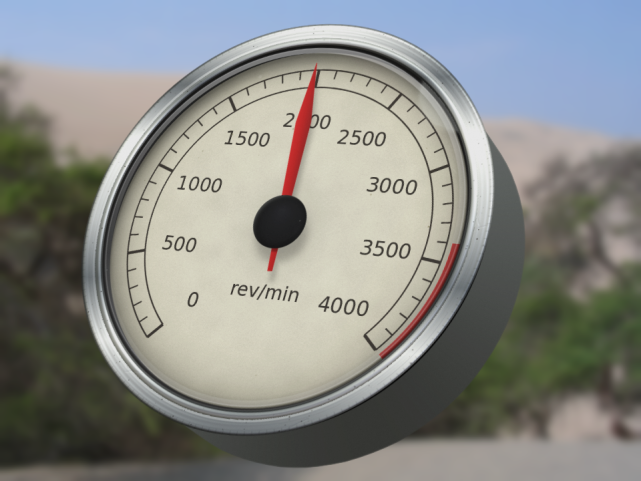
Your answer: **2000** rpm
